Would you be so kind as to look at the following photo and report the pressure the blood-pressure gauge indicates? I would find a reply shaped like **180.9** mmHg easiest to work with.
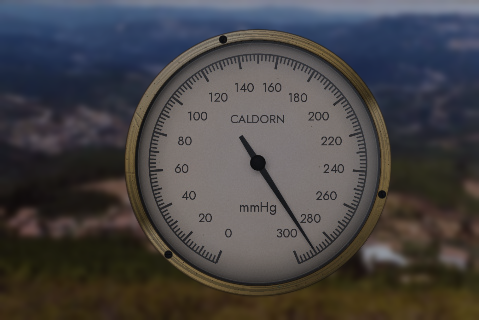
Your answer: **290** mmHg
